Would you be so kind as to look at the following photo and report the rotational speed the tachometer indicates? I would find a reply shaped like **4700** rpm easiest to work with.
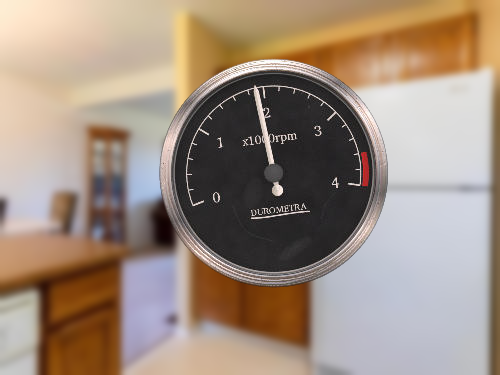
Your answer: **1900** rpm
